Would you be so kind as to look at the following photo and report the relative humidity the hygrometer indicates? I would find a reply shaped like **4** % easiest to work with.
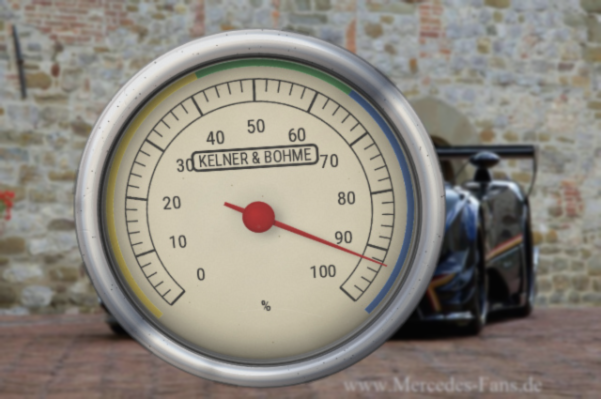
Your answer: **92** %
